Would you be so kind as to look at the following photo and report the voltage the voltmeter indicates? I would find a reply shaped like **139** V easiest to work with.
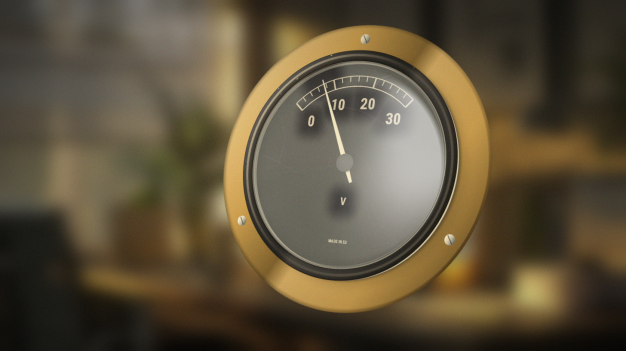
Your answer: **8** V
